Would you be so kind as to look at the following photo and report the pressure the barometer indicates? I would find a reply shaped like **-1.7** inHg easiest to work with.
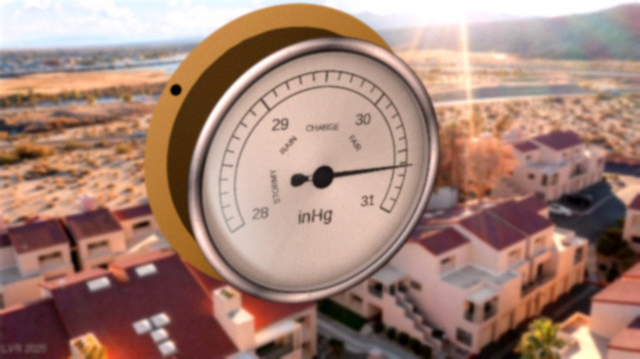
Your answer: **30.6** inHg
